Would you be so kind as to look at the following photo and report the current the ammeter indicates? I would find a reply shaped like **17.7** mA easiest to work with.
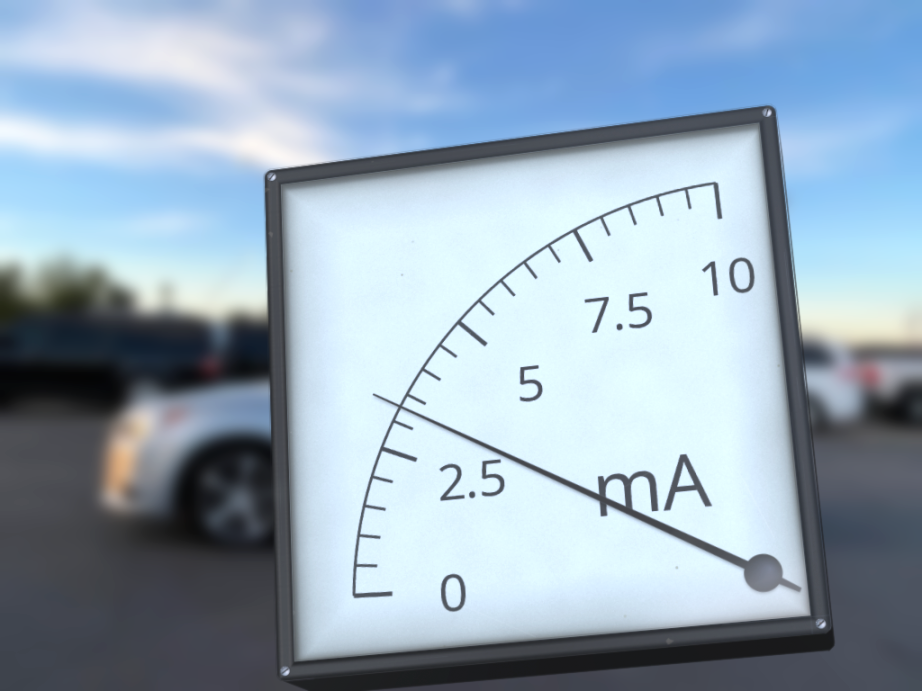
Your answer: **3.25** mA
